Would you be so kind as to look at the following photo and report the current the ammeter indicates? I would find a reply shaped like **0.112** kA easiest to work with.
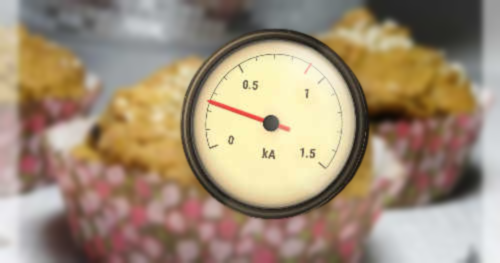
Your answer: **0.25** kA
